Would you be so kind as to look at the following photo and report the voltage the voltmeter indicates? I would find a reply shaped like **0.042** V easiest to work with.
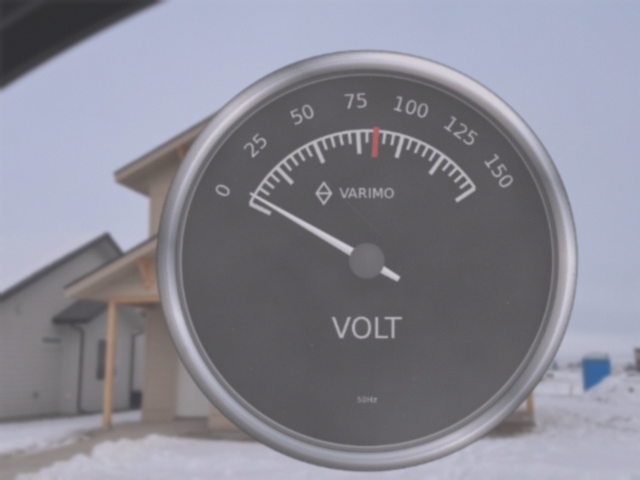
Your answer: **5** V
